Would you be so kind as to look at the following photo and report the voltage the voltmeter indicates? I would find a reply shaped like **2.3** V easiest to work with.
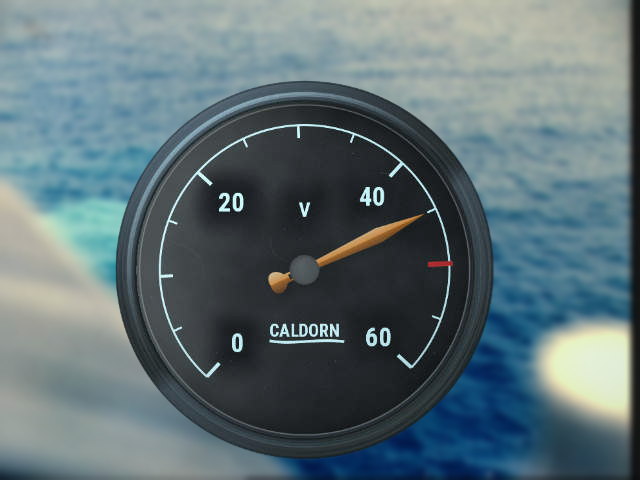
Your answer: **45** V
